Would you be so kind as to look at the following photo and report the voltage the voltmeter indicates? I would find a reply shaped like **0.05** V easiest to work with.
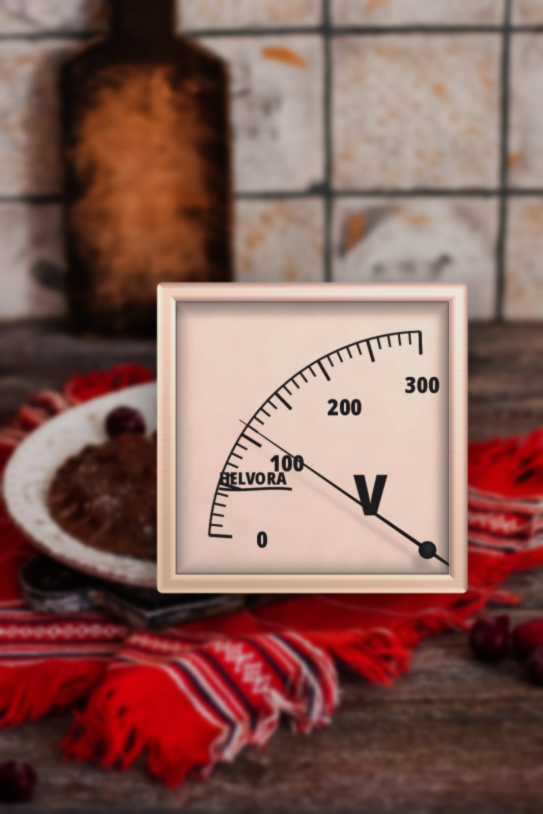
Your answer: **110** V
